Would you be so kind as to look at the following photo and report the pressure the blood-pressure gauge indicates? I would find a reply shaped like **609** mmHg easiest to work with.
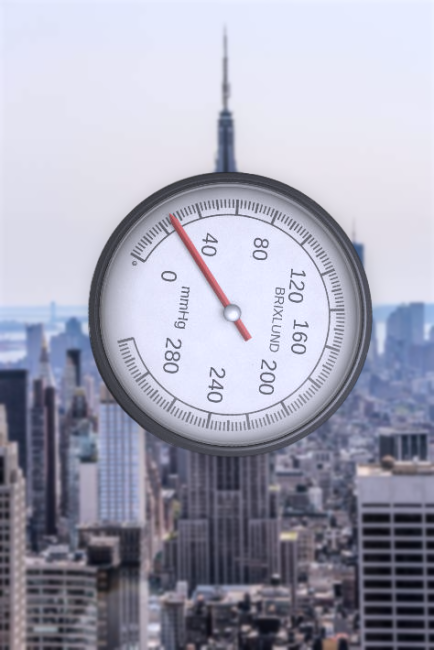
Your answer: **26** mmHg
